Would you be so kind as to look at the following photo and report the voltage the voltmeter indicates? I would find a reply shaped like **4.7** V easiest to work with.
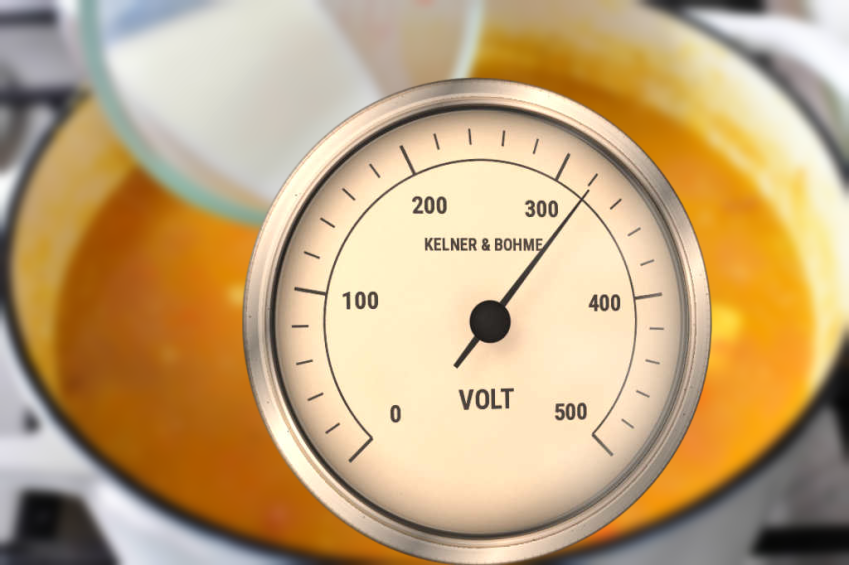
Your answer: **320** V
